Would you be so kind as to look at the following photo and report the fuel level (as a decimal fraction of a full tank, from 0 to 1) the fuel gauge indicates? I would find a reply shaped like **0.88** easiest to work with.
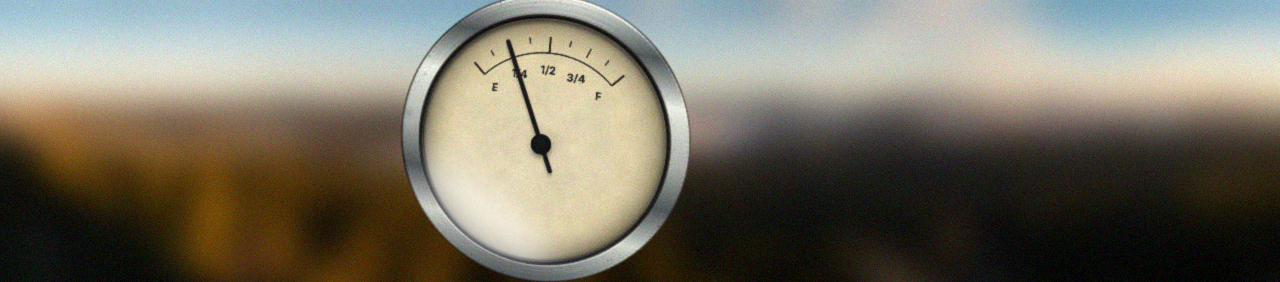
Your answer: **0.25**
